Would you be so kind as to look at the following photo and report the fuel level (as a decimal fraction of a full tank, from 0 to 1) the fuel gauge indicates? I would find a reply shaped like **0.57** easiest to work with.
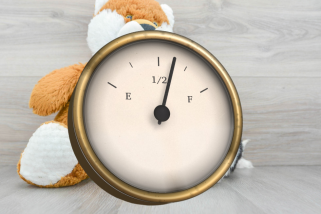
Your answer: **0.625**
